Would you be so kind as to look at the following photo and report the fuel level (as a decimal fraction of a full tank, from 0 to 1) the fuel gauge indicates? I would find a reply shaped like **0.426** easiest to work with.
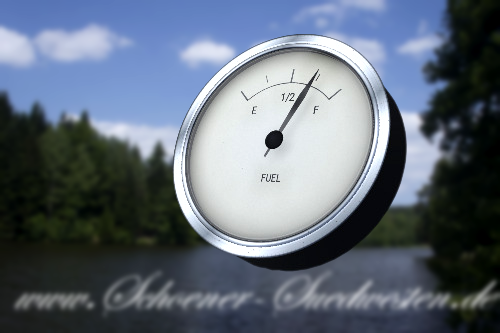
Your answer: **0.75**
